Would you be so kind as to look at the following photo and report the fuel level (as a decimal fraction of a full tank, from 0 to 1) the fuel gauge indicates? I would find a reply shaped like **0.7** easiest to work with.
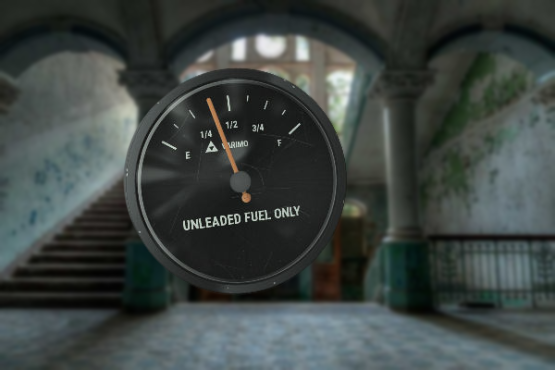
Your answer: **0.375**
